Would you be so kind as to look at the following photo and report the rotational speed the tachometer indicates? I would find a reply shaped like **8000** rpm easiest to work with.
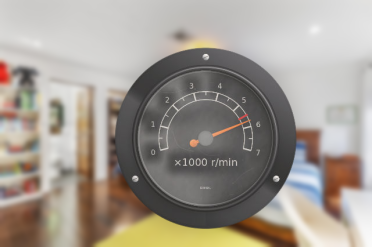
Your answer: **5750** rpm
